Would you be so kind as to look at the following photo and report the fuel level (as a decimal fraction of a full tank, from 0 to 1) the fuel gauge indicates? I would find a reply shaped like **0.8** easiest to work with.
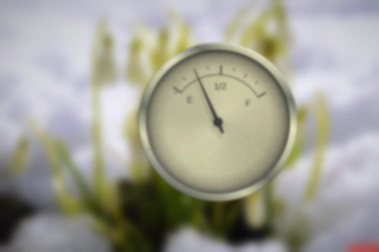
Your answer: **0.25**
